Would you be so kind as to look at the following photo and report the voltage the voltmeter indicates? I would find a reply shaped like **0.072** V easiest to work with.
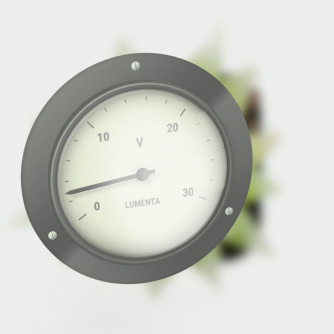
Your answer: **3** V
